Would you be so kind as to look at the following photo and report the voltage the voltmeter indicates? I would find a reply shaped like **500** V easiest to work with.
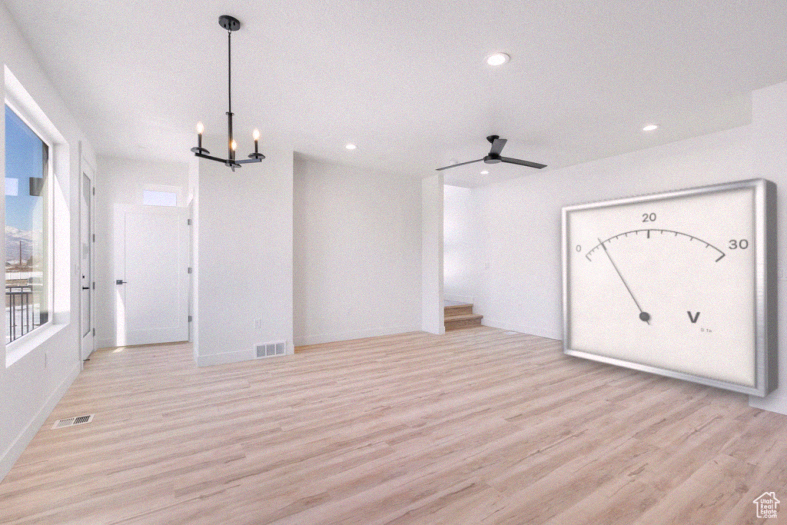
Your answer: **10** V
